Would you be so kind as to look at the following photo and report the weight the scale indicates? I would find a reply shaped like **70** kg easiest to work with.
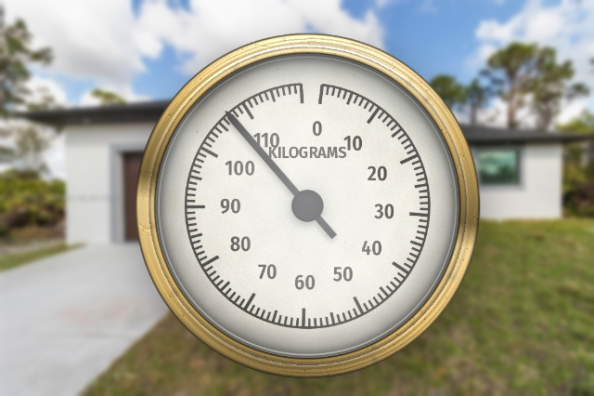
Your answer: **107** kg
